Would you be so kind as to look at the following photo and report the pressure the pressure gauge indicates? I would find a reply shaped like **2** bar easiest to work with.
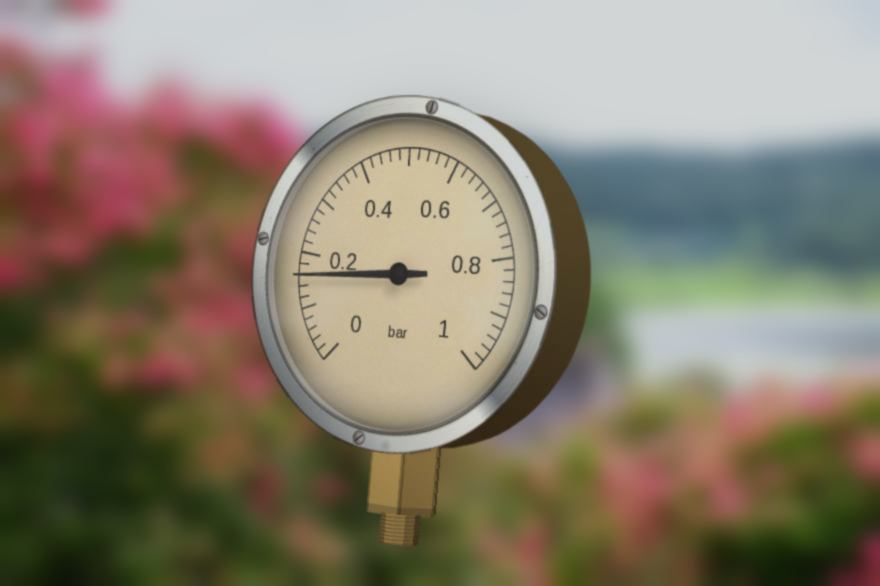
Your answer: **0.16** bar
